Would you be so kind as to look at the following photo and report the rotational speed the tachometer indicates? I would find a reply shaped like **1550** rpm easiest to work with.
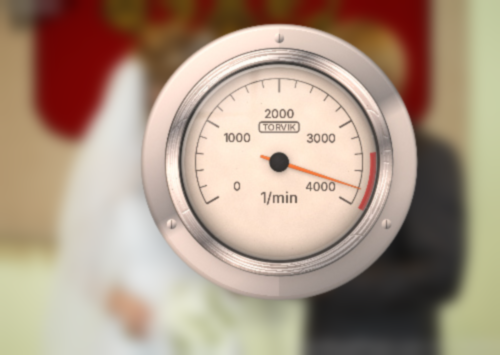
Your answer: **3800** rpm
